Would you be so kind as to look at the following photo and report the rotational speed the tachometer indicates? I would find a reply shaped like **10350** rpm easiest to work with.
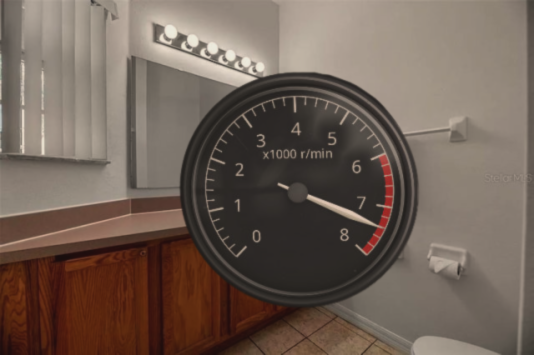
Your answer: **7400** rpm
